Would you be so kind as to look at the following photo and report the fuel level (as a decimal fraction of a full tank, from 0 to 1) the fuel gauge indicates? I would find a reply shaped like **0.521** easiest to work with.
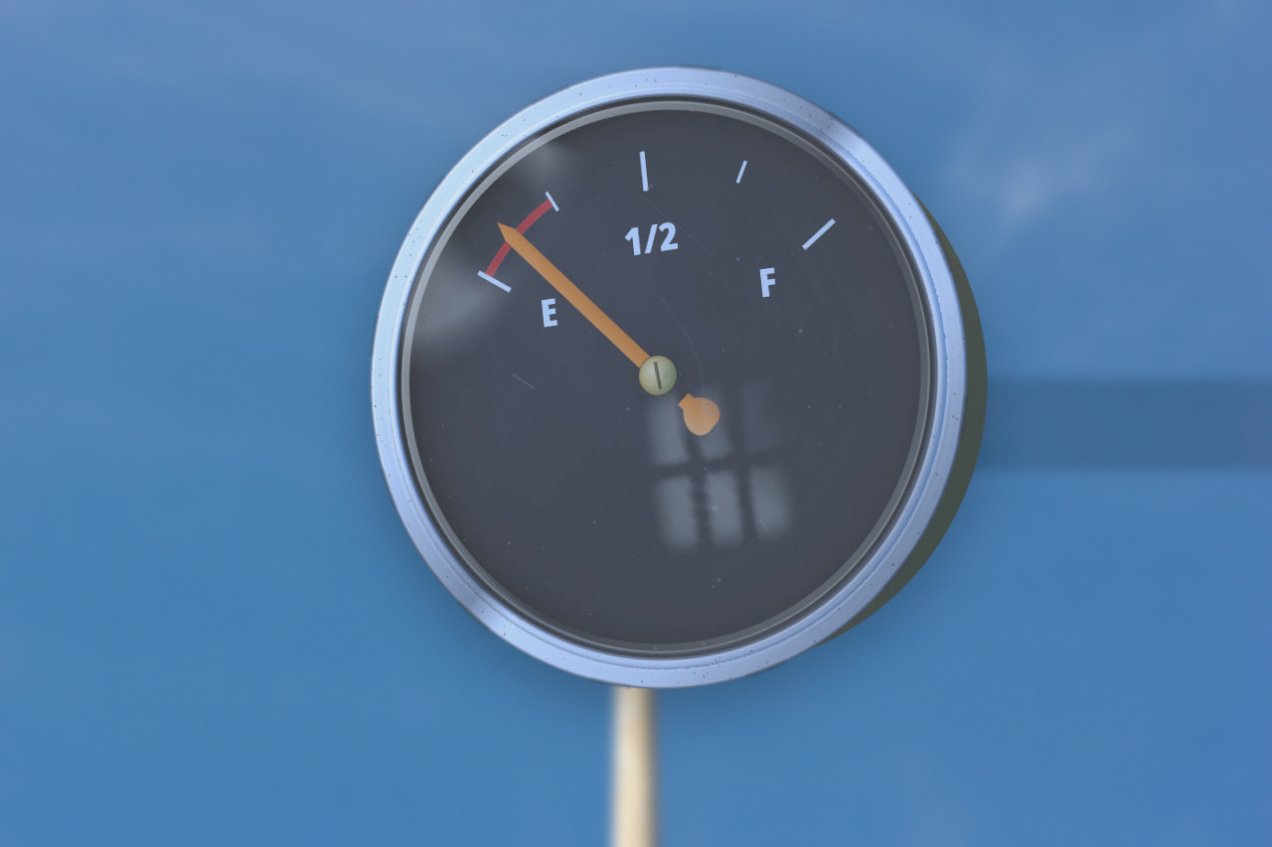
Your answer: **0.125**
